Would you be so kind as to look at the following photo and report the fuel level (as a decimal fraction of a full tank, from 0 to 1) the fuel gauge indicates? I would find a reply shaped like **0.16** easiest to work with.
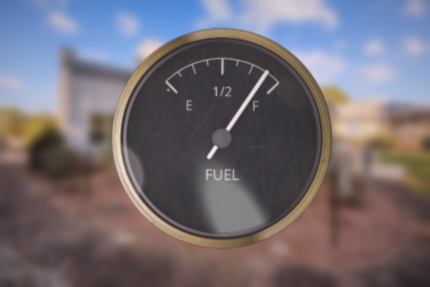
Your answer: **0.875**
